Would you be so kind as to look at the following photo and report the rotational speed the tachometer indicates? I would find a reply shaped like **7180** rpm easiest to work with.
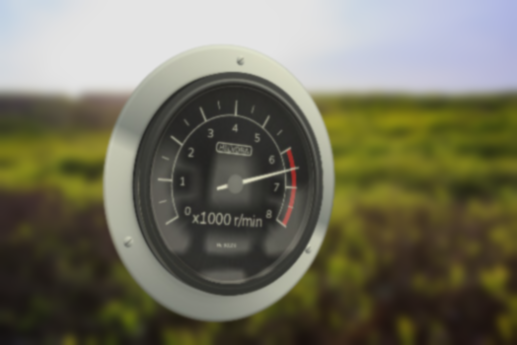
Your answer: **6500** rpm
